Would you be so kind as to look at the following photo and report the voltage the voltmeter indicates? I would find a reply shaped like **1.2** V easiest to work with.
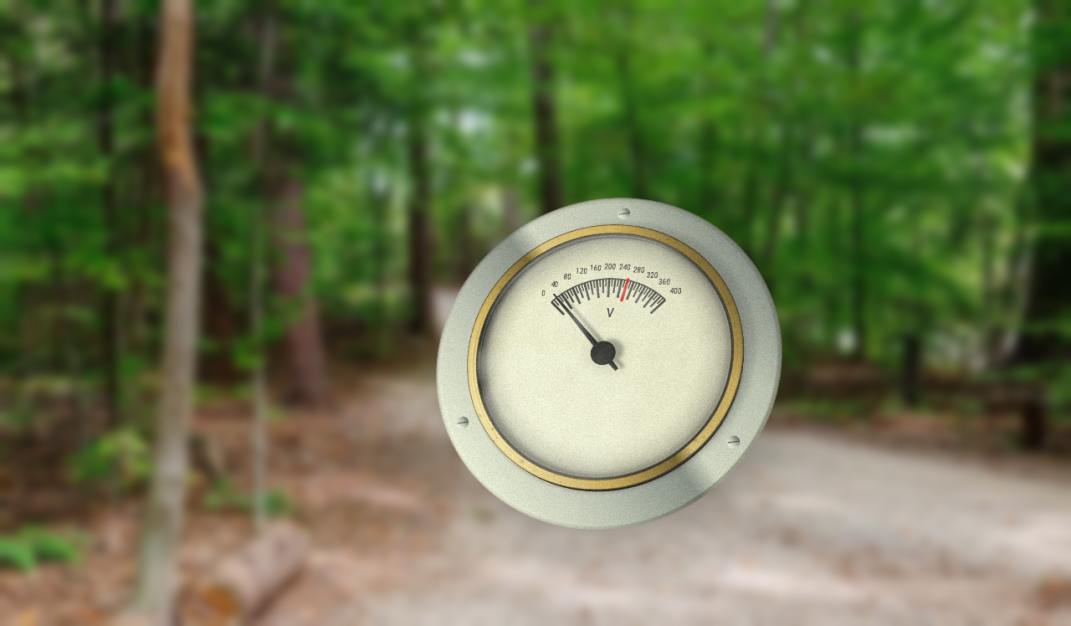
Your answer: **20** V
